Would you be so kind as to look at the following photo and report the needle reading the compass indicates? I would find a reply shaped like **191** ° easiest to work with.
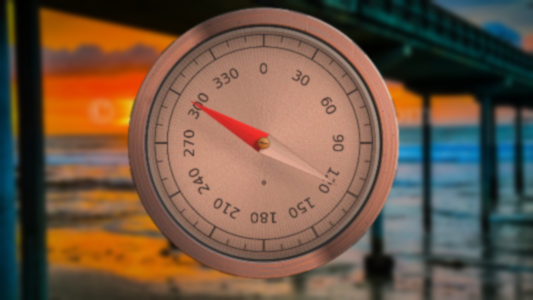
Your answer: **300** °
